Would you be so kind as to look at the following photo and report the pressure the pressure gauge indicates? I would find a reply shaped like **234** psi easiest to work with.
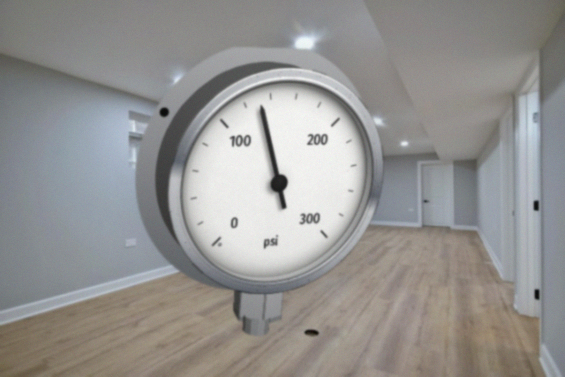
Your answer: **130** psi
